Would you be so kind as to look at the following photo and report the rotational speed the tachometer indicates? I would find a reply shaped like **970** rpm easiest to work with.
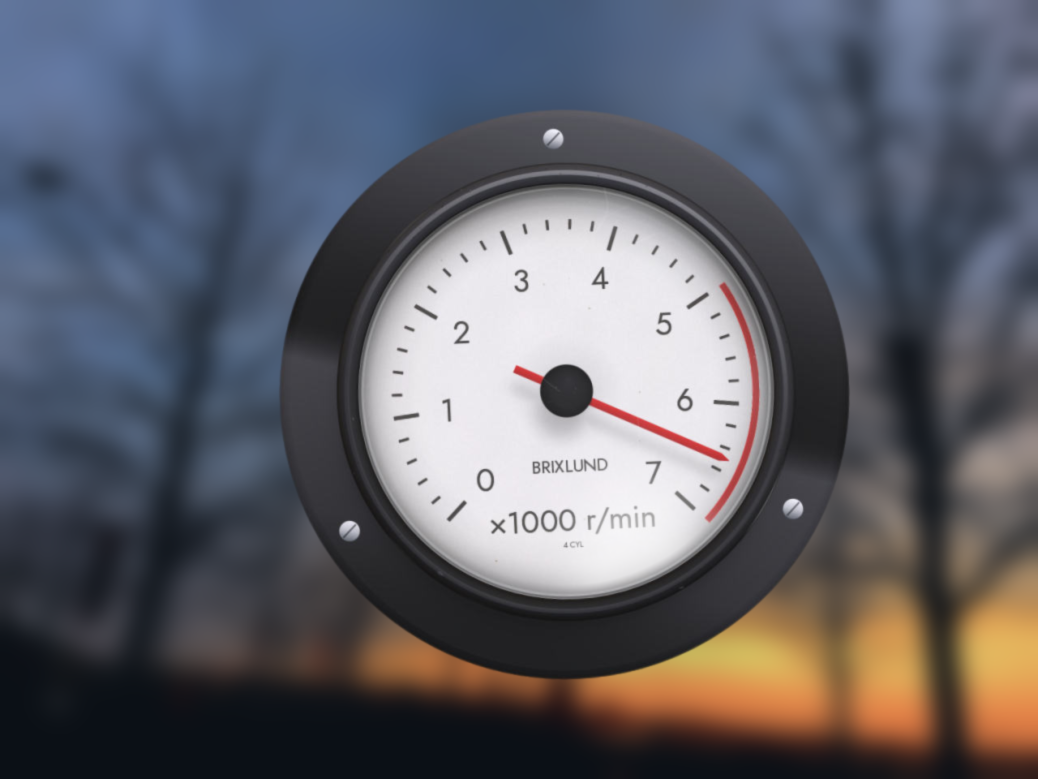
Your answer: **6500** rpm
